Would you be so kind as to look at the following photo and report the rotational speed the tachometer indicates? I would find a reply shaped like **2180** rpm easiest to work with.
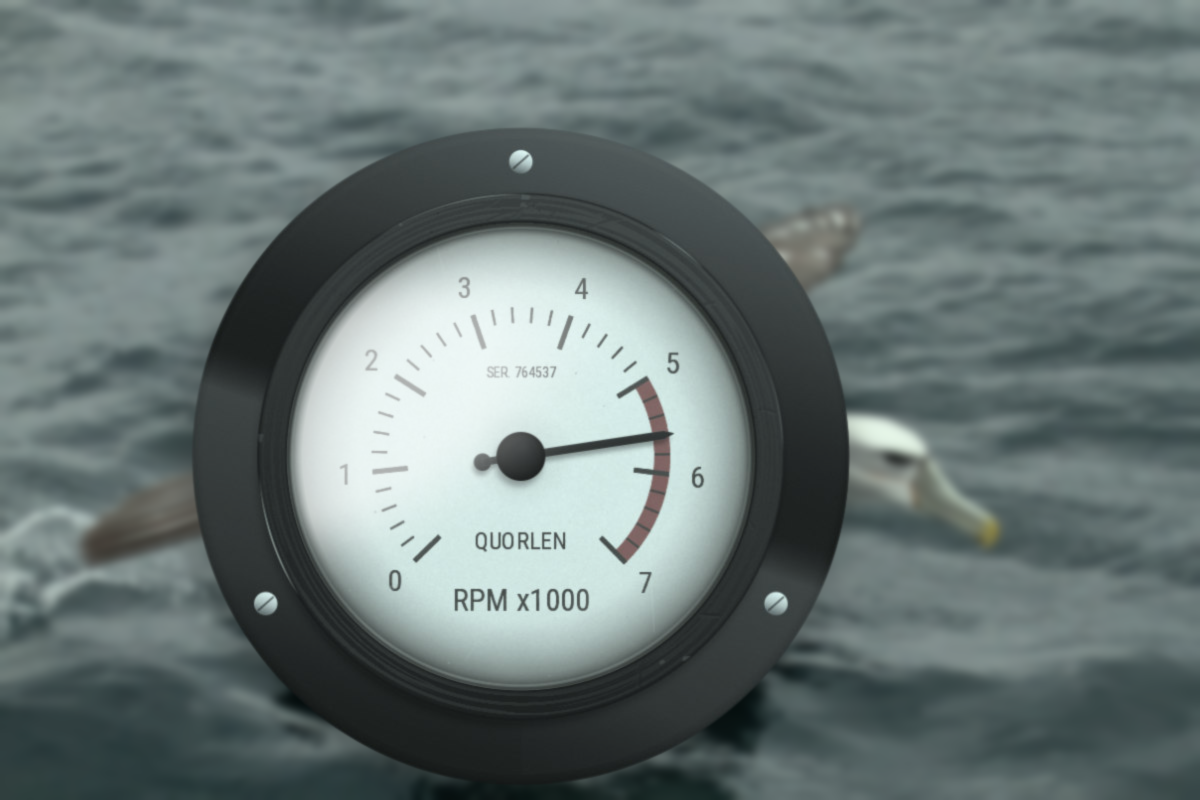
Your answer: **5600** rpm
